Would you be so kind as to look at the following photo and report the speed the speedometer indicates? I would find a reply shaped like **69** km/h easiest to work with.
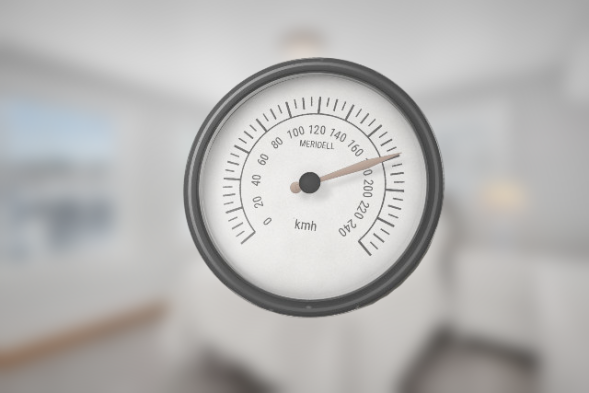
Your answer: **180** km/h
